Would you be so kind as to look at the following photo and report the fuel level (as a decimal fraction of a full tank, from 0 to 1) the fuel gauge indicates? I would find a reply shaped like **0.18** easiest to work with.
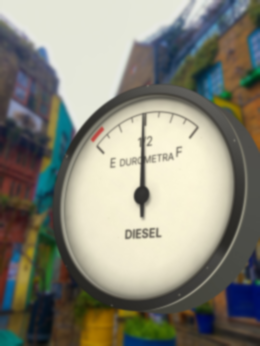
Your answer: **0.5**
